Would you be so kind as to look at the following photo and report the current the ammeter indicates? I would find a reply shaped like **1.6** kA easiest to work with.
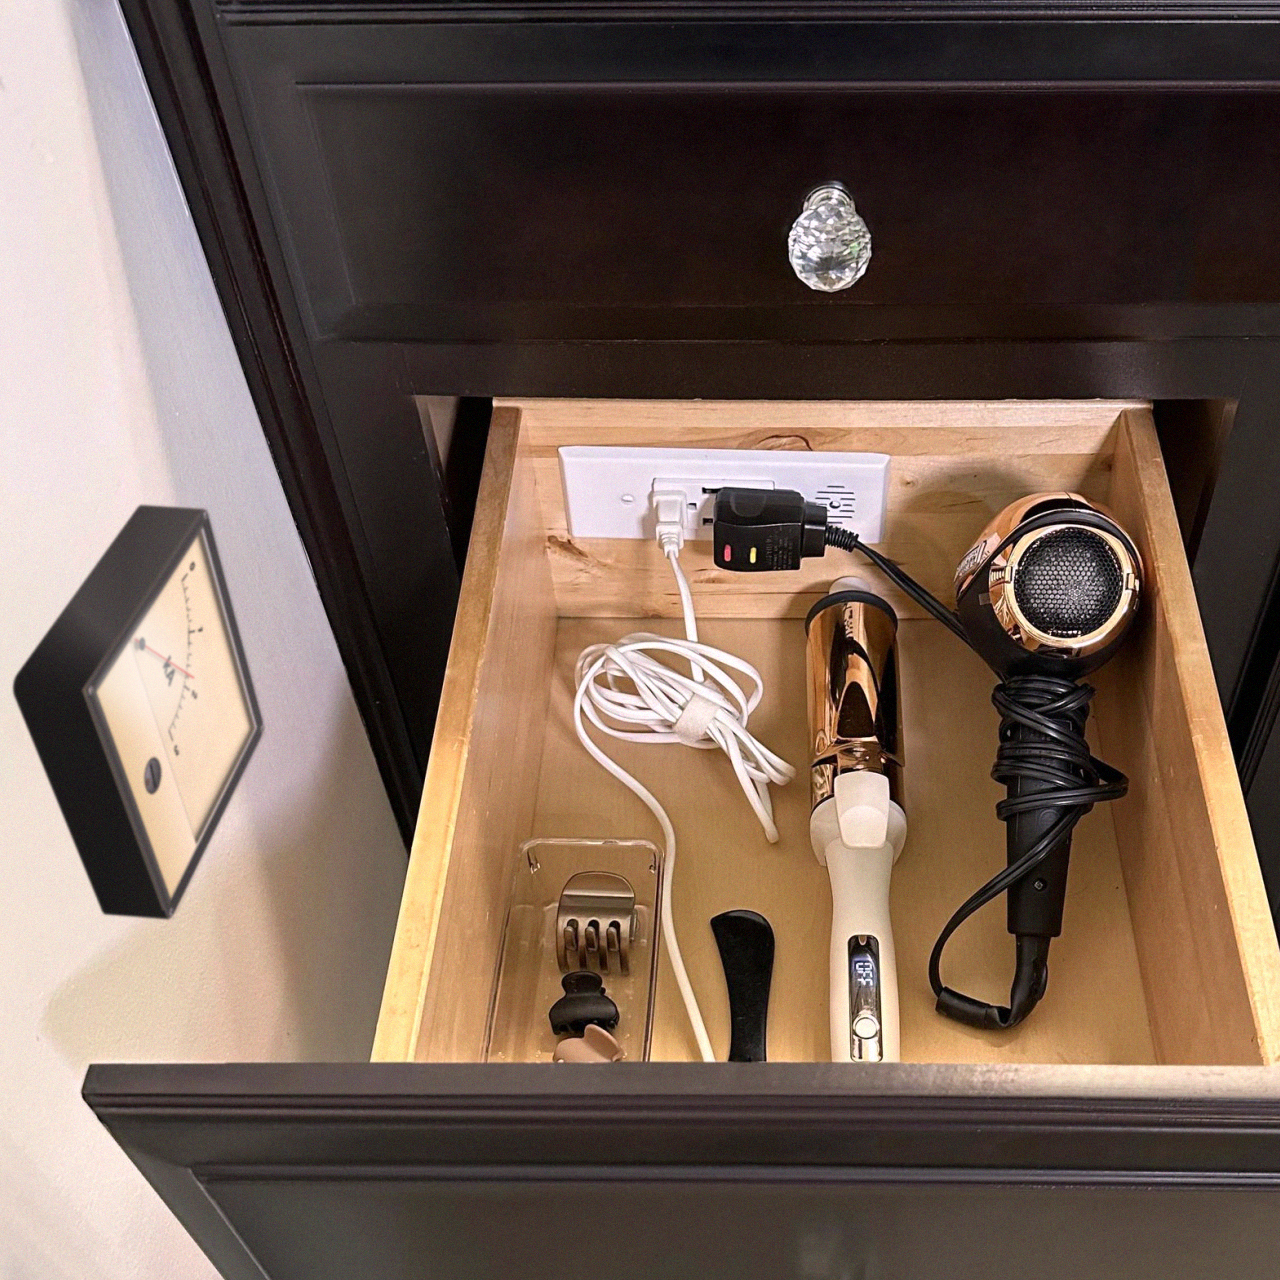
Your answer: **1.8** kA
